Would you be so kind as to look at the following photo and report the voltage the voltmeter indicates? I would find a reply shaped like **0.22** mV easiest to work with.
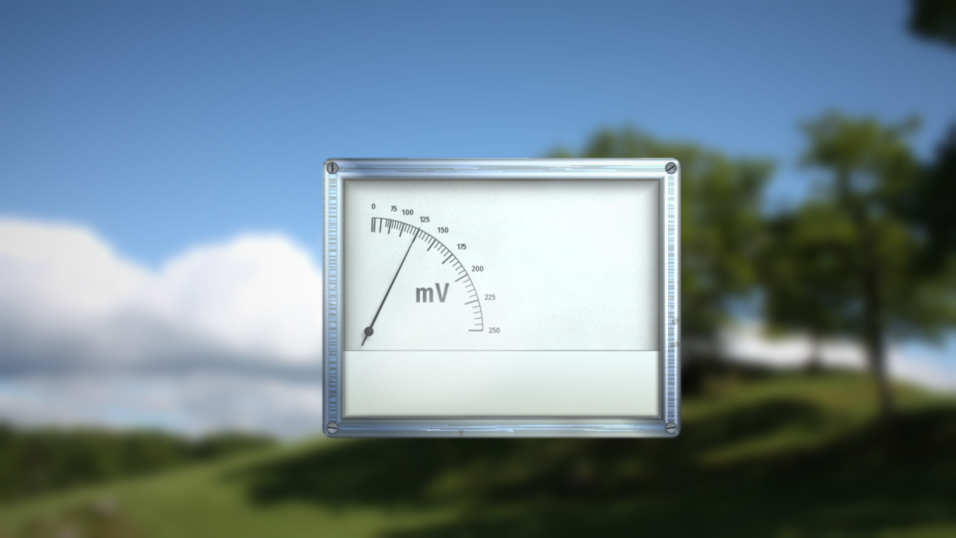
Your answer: **125** mV
